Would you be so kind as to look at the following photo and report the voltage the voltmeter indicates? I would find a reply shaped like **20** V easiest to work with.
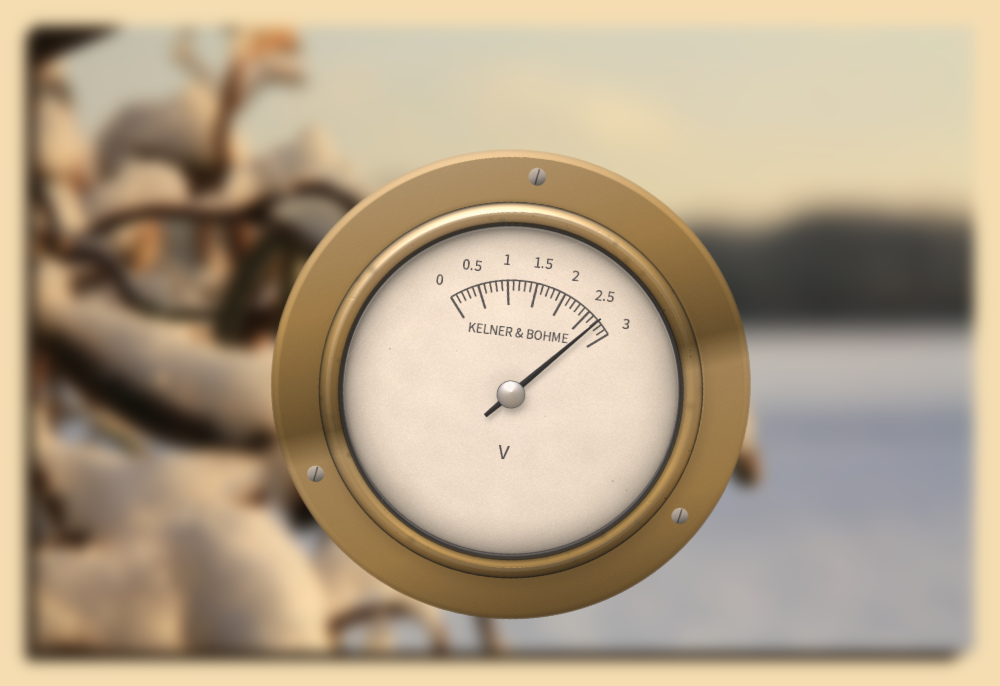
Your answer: **2.7** V
